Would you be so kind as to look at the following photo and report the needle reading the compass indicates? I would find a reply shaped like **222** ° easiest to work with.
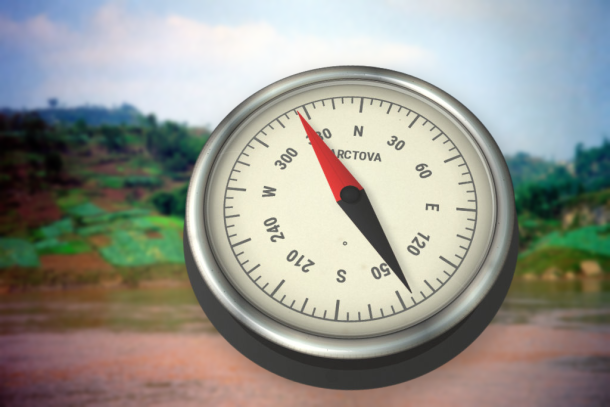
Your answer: **325** °
